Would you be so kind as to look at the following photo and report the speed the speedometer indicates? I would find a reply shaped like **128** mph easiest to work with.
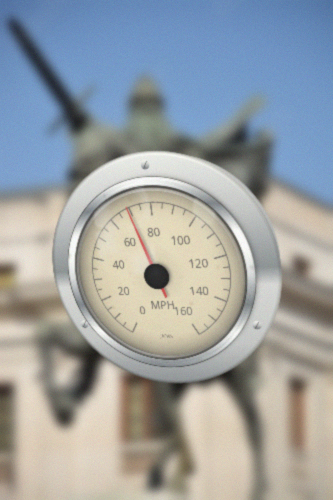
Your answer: **70** mph
